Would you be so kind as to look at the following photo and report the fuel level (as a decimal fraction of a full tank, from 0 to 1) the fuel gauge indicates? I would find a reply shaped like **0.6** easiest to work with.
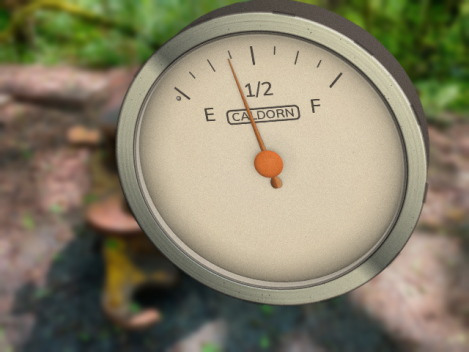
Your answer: **0.375**
